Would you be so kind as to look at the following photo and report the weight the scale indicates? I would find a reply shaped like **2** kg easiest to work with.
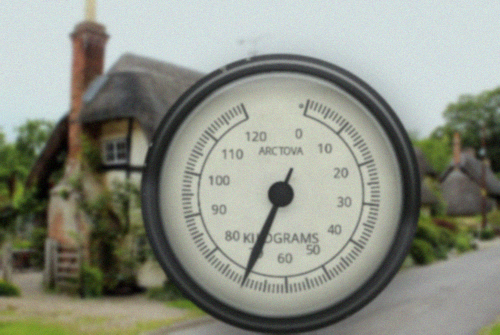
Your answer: **70** kg
